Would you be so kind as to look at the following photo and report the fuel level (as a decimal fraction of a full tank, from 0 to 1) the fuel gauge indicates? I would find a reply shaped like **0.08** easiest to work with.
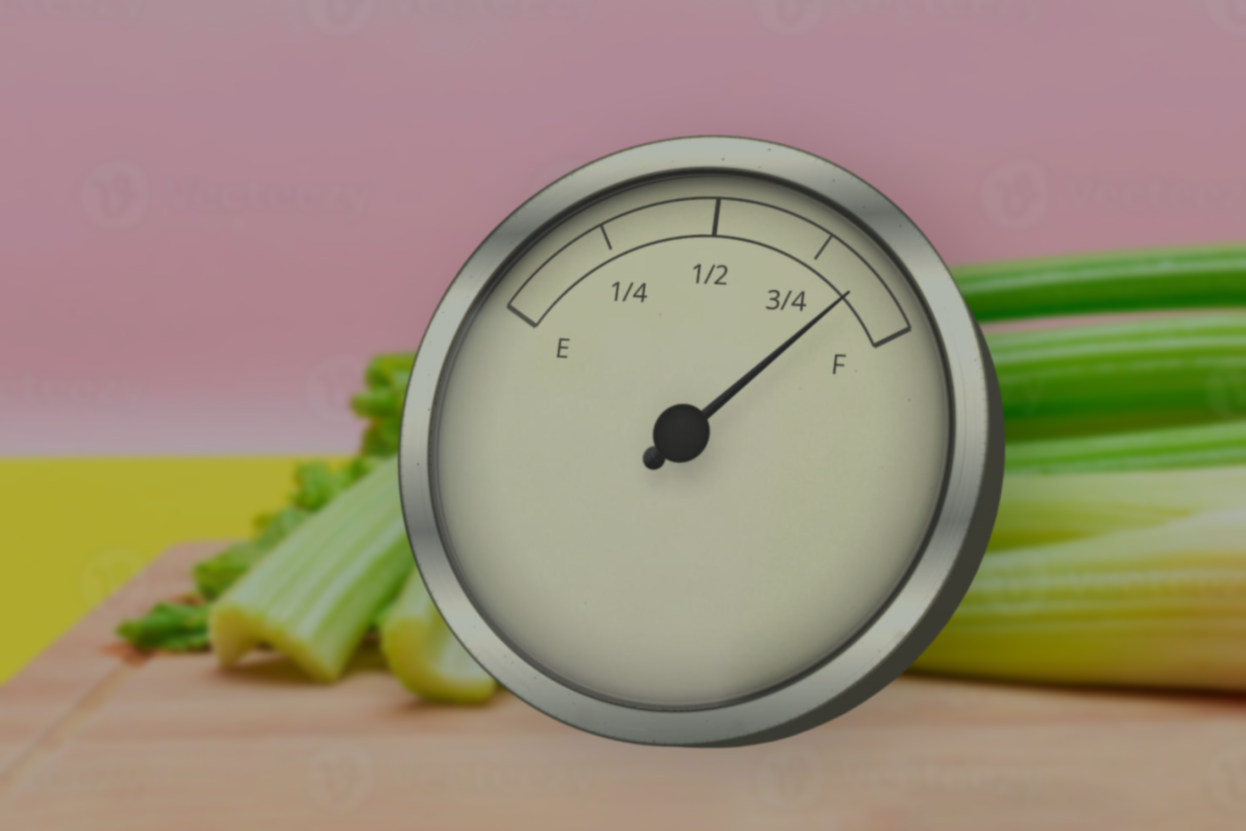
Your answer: **0.875**
